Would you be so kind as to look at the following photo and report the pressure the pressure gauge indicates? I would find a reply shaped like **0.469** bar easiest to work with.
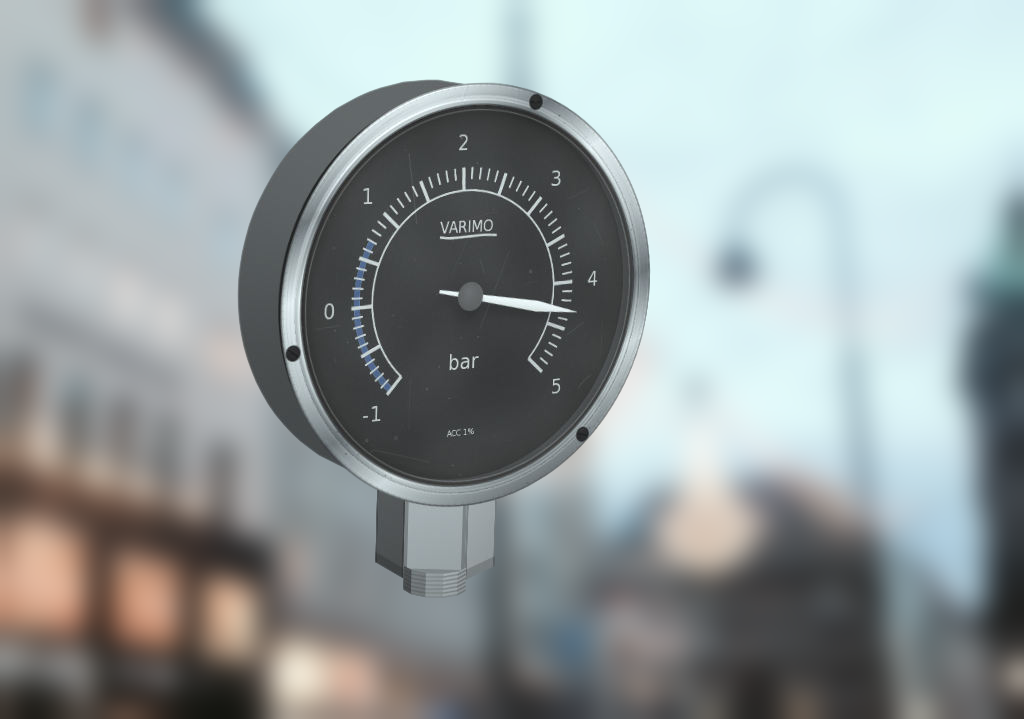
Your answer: **4.3** bar
